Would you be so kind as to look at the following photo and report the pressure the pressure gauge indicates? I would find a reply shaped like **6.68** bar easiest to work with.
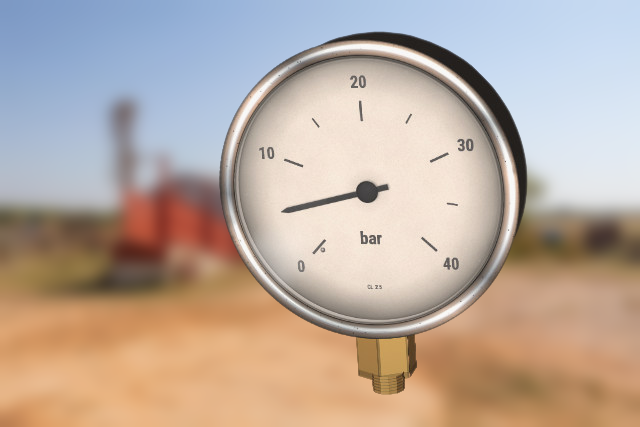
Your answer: **5** bar
